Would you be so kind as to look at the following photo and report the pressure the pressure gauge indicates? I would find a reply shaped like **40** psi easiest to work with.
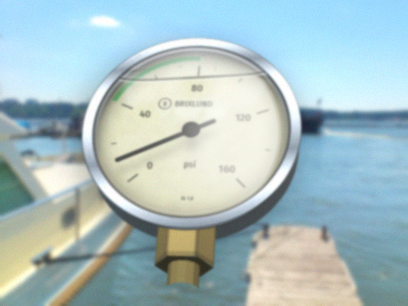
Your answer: **10** psi
